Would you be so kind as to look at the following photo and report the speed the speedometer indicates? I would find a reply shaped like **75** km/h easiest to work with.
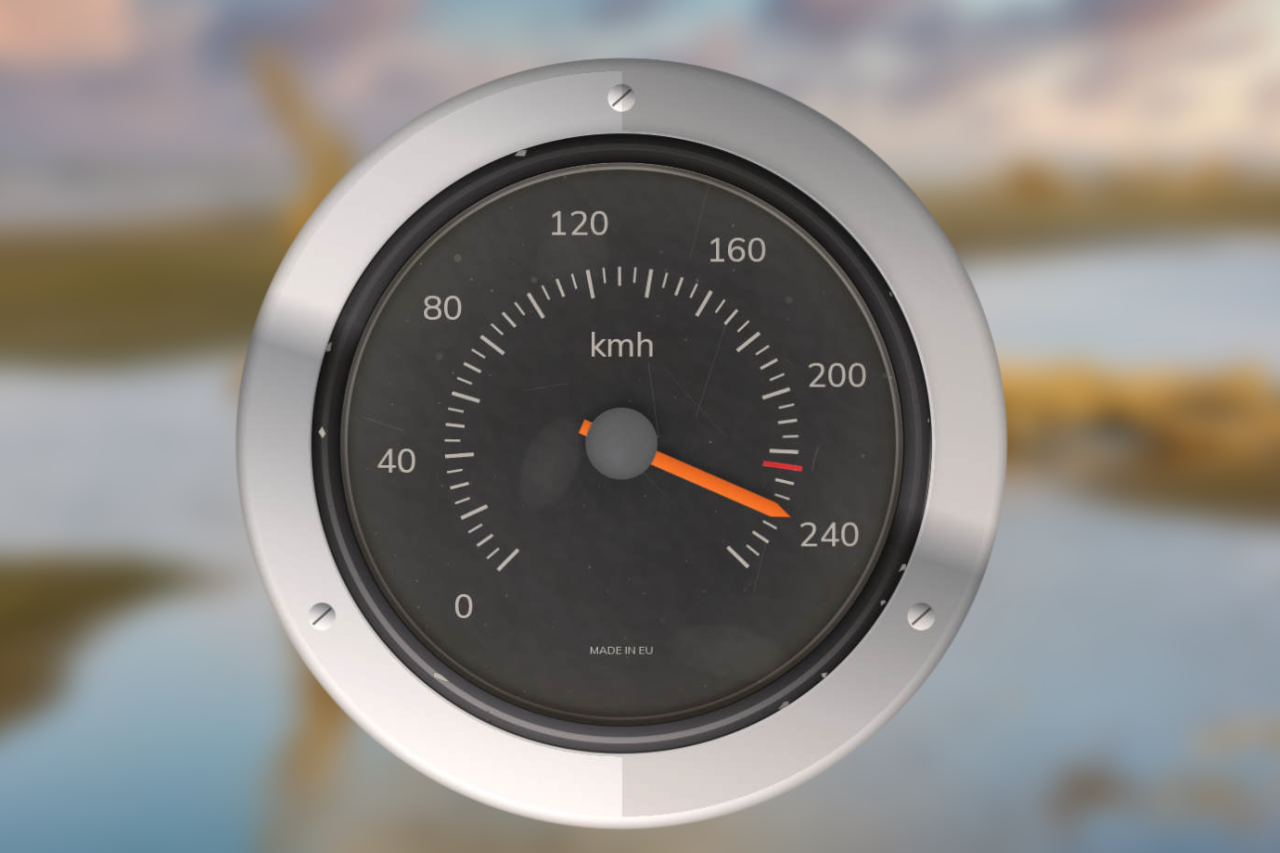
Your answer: **240** km/h
